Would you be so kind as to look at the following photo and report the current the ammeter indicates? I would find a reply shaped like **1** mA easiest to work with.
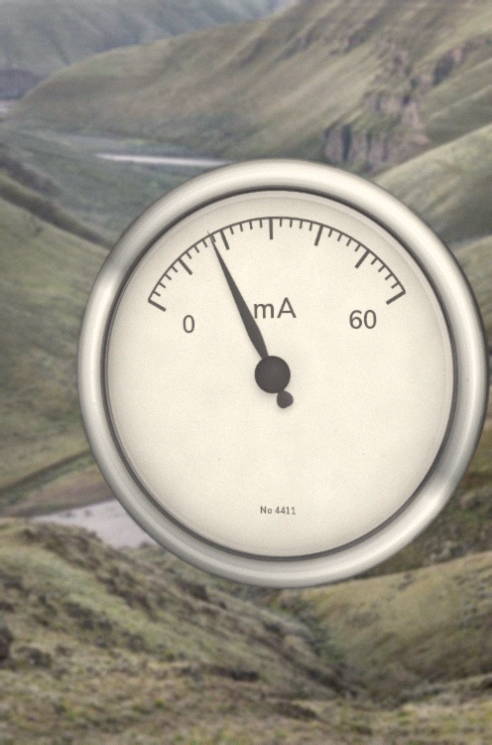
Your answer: **18** mA
